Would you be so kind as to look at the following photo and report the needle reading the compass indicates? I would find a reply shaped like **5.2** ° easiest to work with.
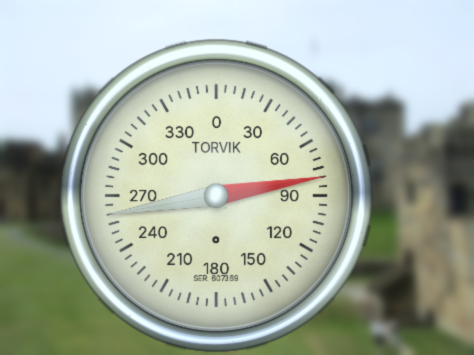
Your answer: **80** °
